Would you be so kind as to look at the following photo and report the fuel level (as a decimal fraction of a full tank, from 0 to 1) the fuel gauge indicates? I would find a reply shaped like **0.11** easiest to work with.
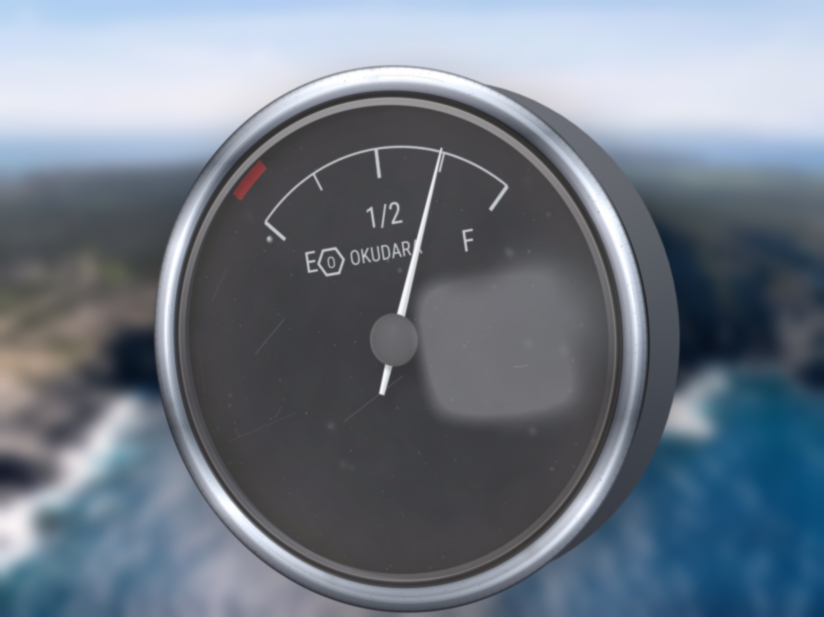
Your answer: **0.75**
